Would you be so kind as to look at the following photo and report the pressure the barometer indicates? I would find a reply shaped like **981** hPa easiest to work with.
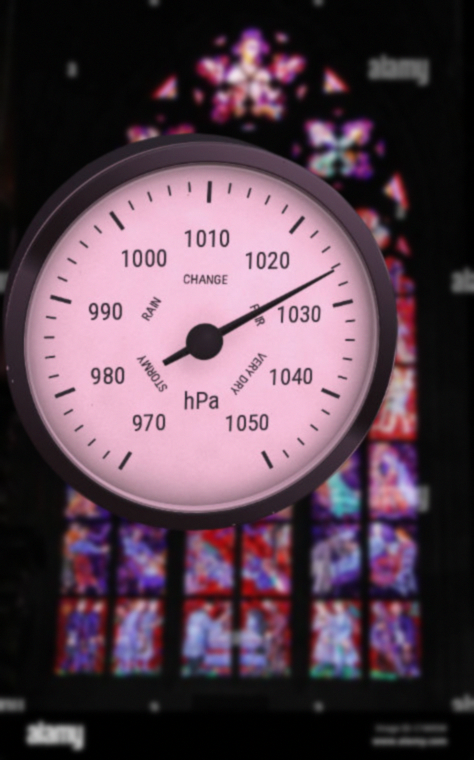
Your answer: **1026** hPa
